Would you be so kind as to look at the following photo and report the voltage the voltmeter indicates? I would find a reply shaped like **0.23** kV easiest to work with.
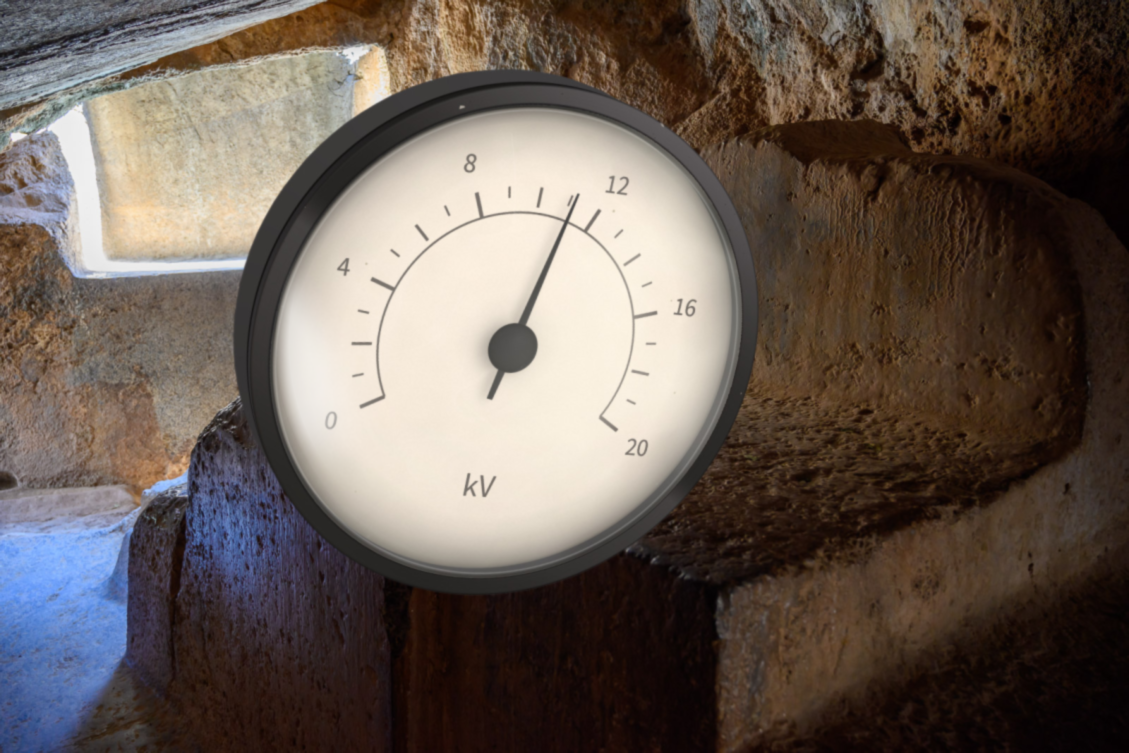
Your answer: **11** kV
